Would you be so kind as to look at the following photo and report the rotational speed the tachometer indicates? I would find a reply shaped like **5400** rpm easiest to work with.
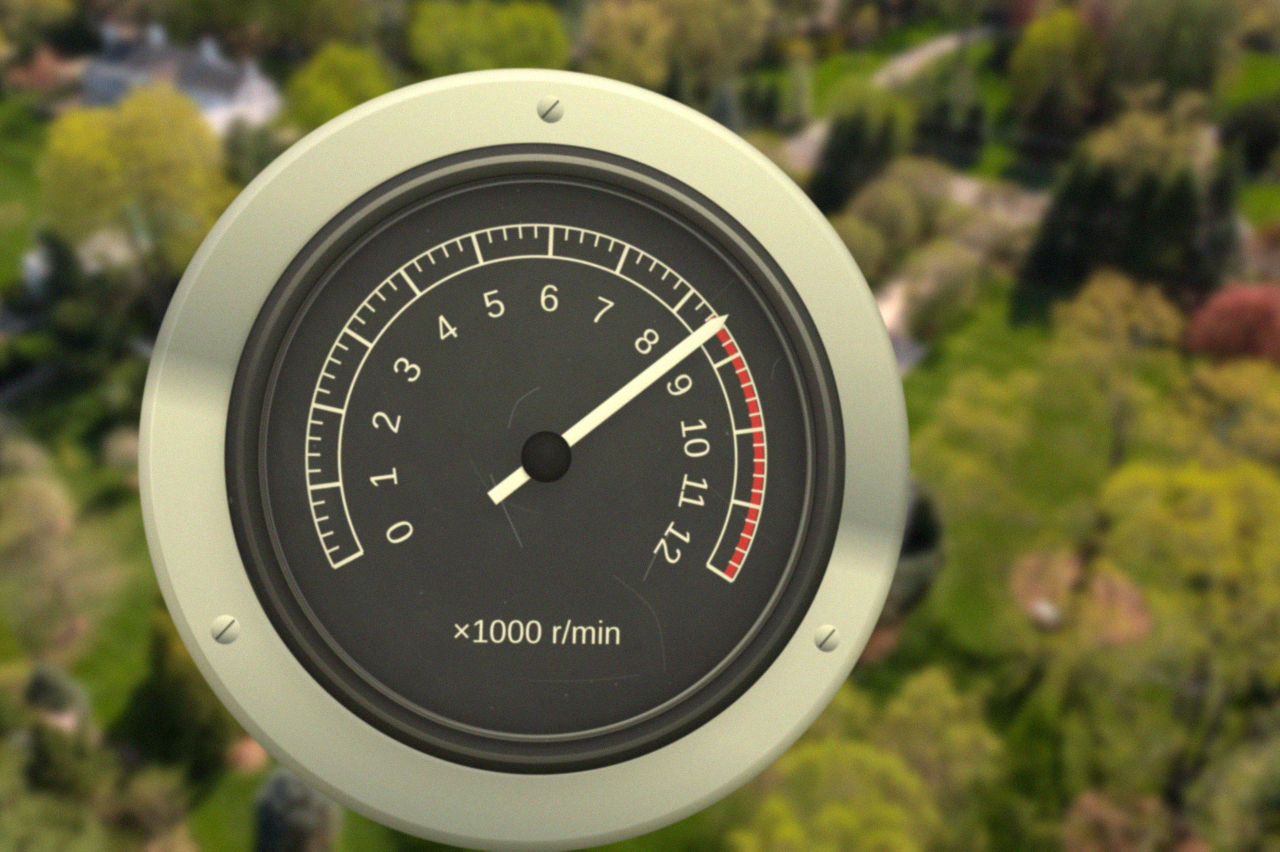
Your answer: **8500** rpm
